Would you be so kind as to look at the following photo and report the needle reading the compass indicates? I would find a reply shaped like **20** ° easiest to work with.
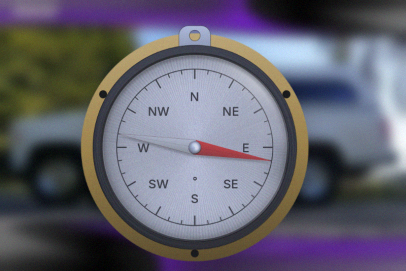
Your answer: **100** °
